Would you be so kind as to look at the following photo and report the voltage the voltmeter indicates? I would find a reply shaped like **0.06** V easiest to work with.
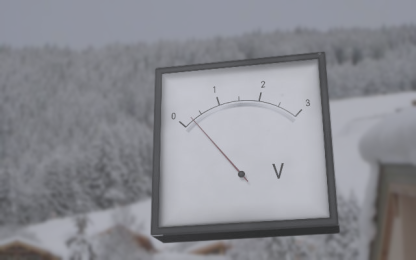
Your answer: **0.25** V
